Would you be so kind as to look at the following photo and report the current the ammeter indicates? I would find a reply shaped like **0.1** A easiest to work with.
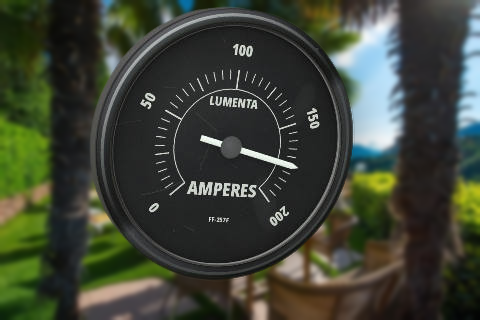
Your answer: **175** A
